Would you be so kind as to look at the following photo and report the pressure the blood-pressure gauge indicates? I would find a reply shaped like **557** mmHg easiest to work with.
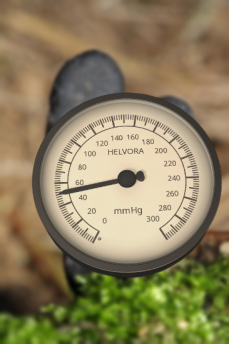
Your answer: **50** mmHg
